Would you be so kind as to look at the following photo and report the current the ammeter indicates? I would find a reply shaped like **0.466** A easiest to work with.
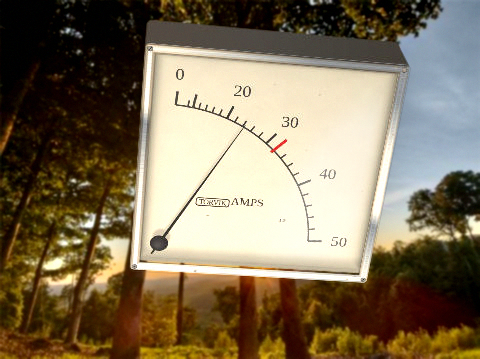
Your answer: **24** A
